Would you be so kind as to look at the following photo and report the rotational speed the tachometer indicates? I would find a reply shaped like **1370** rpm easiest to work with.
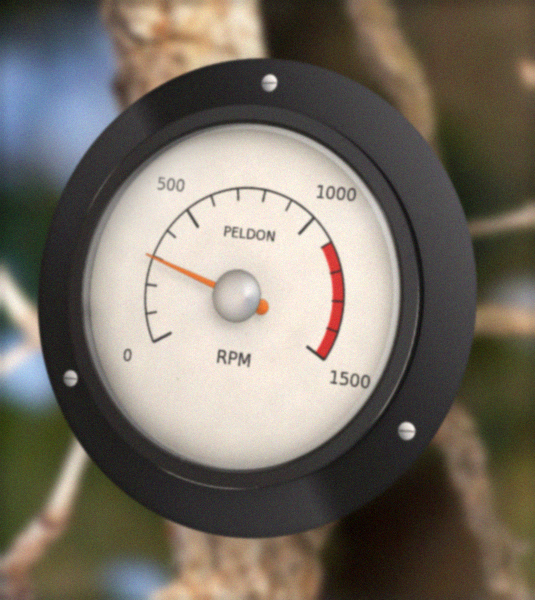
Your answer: **300** rpm
